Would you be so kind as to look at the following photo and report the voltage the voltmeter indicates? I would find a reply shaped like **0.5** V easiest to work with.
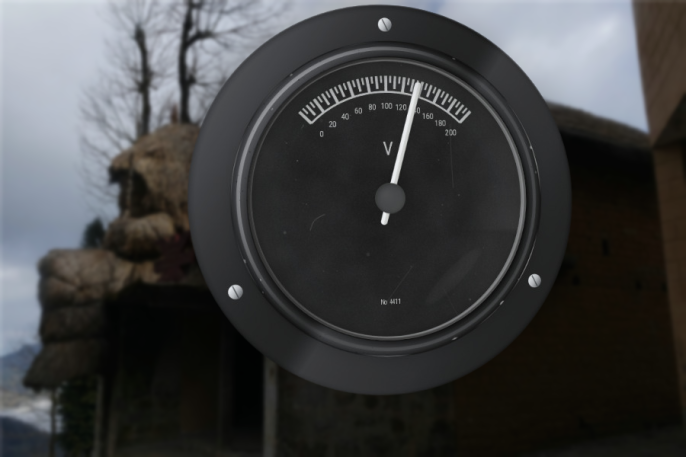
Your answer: **135** V
